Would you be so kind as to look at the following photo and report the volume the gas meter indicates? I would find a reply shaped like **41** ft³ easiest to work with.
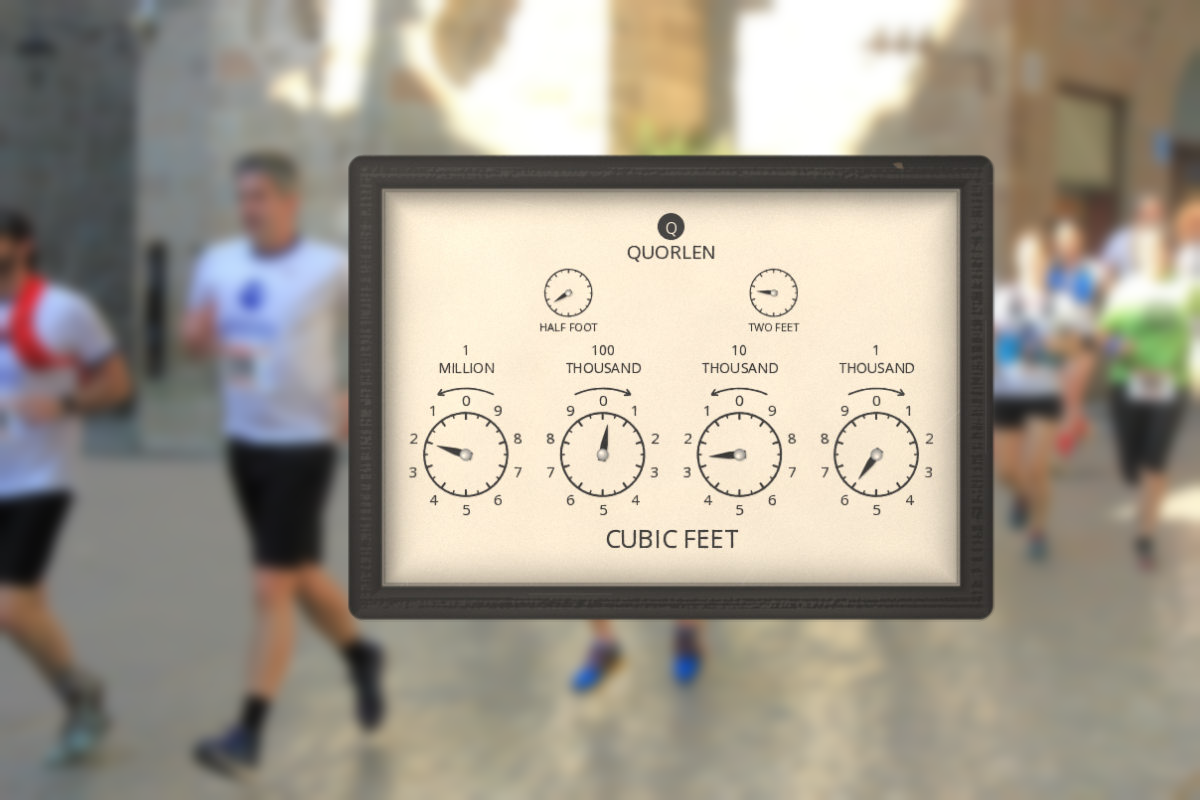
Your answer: **202600** ft³
